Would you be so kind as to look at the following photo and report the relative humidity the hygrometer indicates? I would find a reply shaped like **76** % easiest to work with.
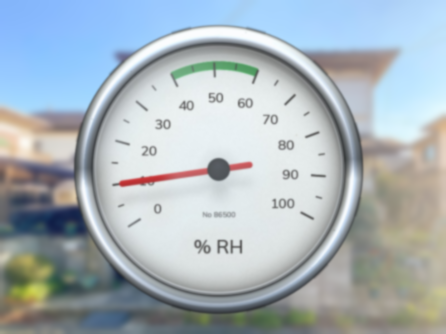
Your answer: **10** %
